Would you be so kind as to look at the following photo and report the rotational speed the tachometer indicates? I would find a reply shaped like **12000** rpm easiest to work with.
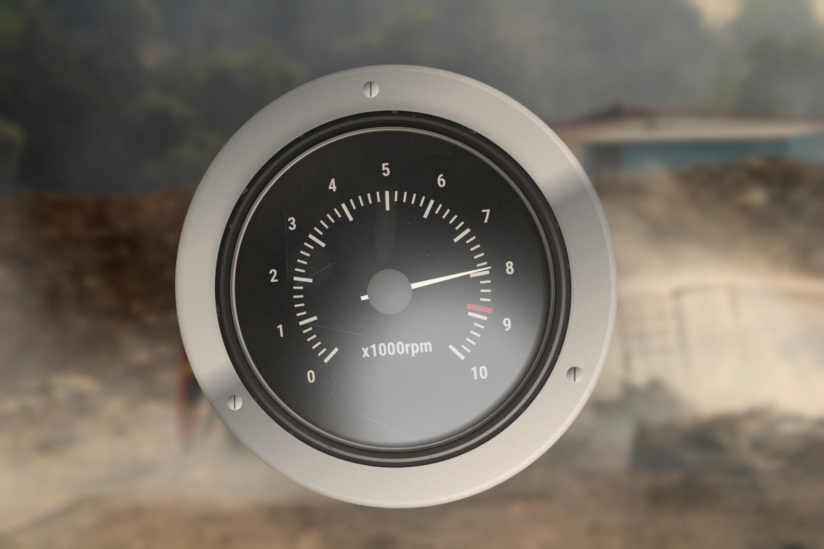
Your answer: **7900** rpm
